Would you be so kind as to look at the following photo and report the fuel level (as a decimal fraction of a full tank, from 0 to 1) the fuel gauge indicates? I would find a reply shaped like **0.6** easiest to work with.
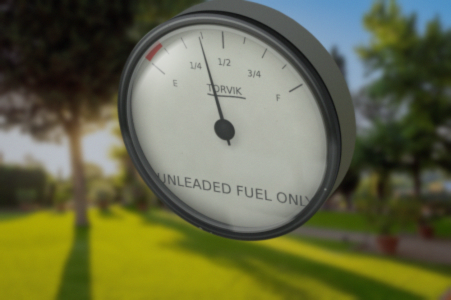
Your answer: **0.375**
